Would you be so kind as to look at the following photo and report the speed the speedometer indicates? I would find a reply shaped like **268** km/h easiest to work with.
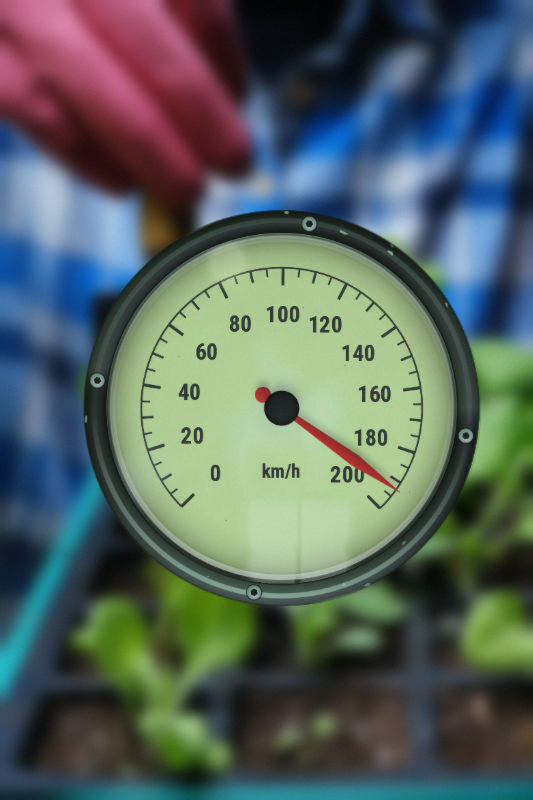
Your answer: **192.5** km/h
